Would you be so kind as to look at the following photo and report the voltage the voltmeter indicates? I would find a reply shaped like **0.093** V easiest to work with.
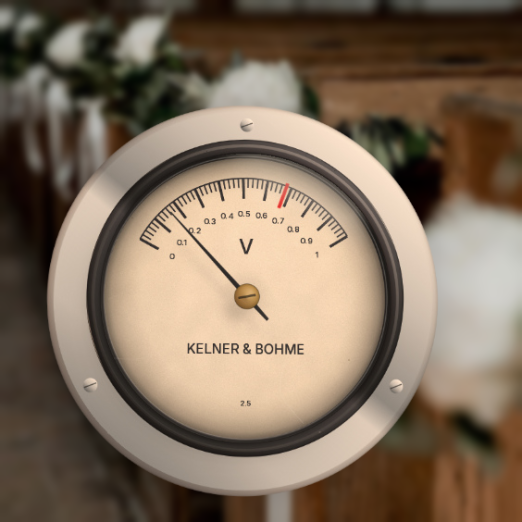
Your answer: **0.16** V
